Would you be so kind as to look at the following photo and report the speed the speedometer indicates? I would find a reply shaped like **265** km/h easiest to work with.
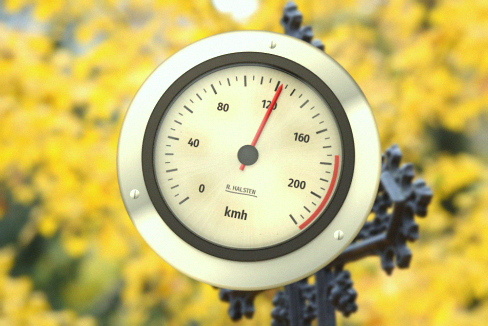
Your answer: **122.5** km/h
